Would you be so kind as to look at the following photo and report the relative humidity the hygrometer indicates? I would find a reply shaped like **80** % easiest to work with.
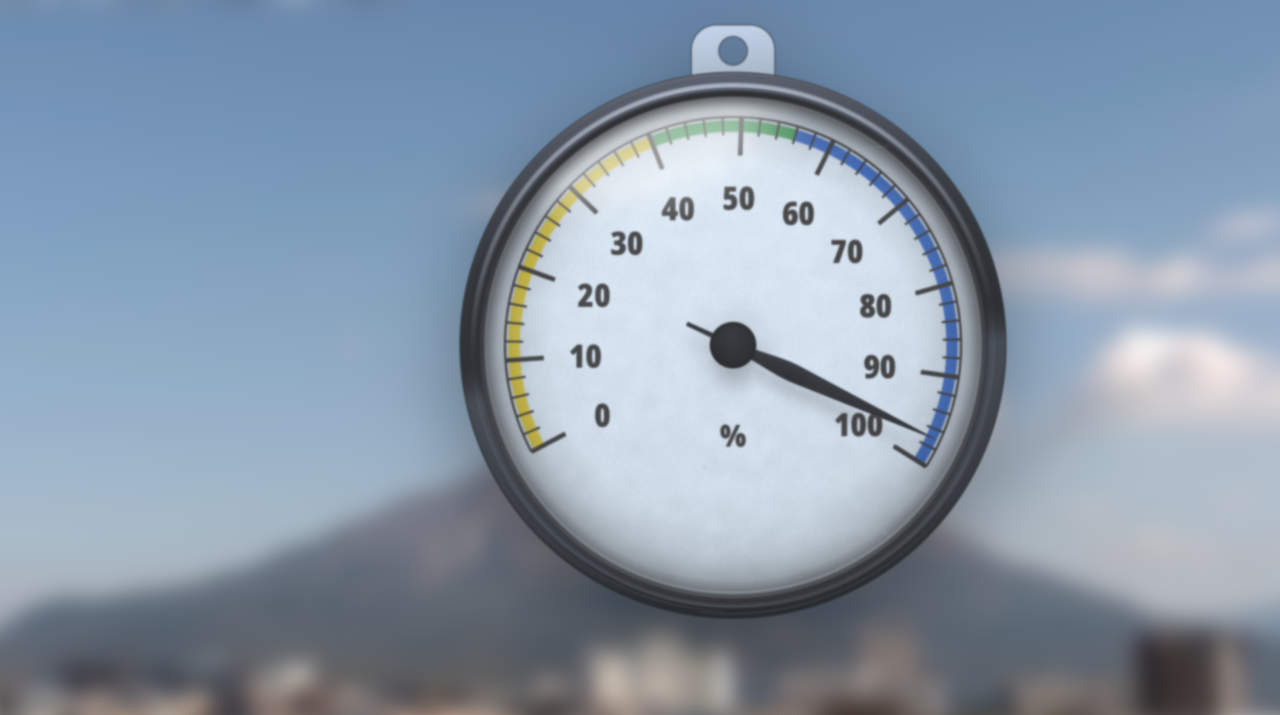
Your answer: **97** %
